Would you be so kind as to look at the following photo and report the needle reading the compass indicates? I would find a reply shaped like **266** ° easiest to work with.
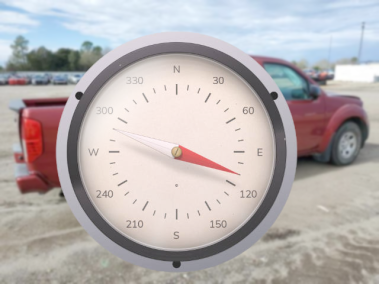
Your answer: **110** °
